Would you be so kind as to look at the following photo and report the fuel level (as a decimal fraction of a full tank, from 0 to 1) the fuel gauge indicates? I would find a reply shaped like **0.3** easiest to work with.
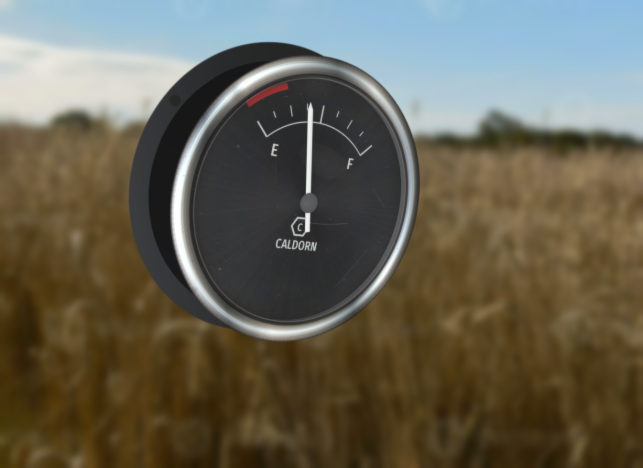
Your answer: **0.375**
